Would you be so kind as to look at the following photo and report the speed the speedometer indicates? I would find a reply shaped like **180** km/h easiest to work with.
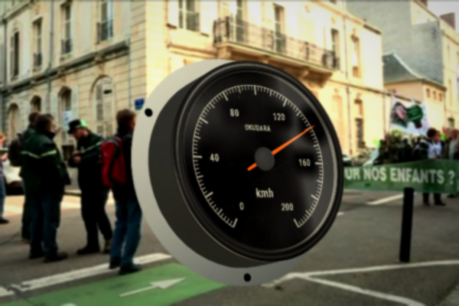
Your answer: **140** km/h
